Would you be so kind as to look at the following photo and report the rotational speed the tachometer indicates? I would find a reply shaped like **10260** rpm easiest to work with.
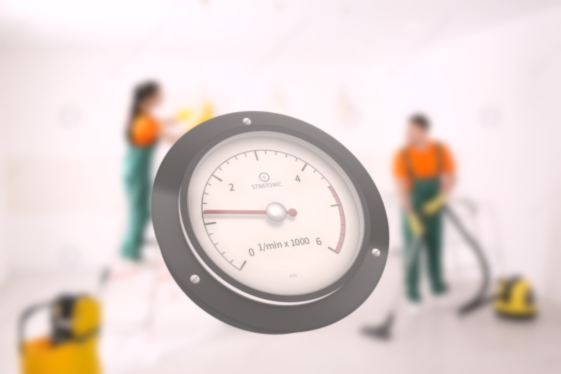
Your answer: **1200** rpm
